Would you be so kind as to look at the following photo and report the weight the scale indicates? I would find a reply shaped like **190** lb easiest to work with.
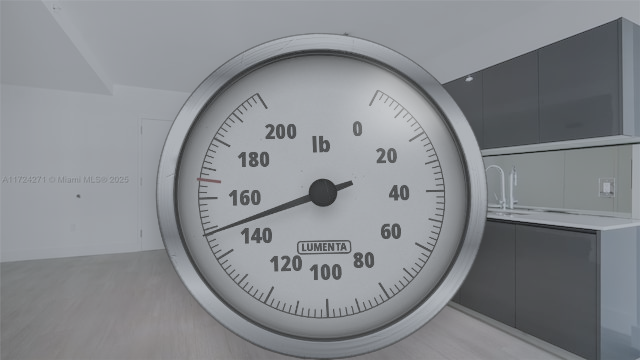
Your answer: **148** lb
